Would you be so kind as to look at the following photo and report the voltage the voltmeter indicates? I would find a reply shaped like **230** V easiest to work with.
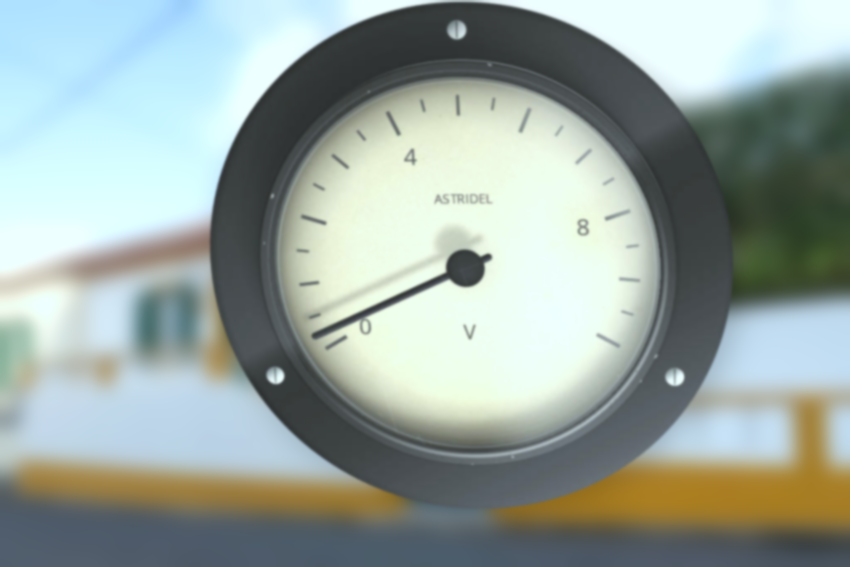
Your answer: **0.25** V
